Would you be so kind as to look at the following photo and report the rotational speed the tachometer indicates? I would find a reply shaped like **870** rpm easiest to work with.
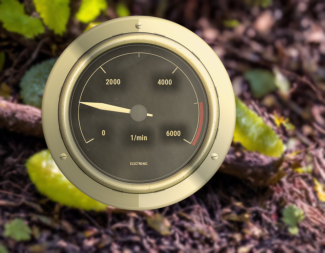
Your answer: **1000** rpm
